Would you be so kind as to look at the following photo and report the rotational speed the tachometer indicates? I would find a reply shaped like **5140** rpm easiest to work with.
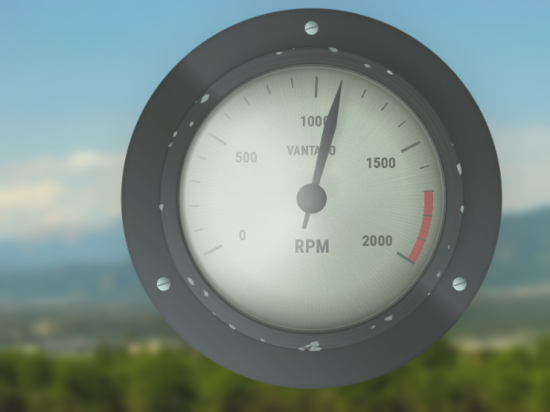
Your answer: **1100** rpm
